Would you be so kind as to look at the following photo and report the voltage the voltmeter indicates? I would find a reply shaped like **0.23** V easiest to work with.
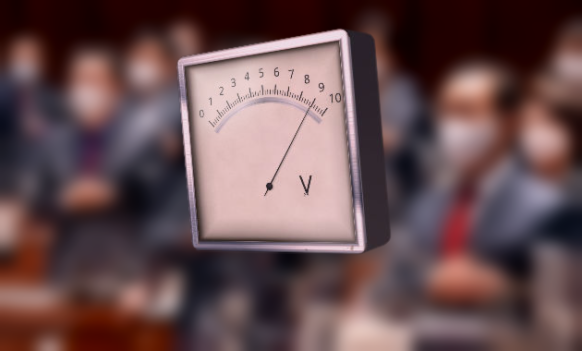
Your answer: **9** V
